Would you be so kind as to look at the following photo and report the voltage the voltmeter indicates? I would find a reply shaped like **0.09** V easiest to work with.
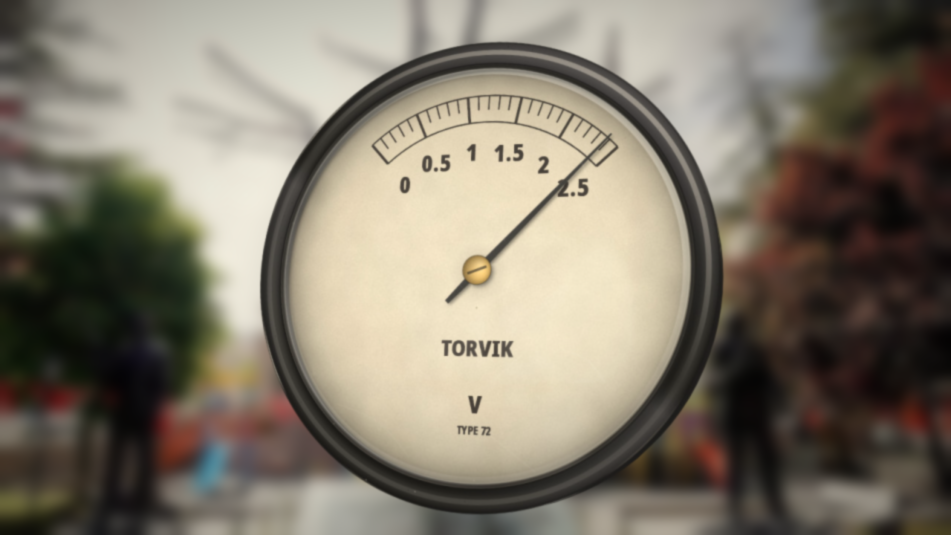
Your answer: **2.4** V
